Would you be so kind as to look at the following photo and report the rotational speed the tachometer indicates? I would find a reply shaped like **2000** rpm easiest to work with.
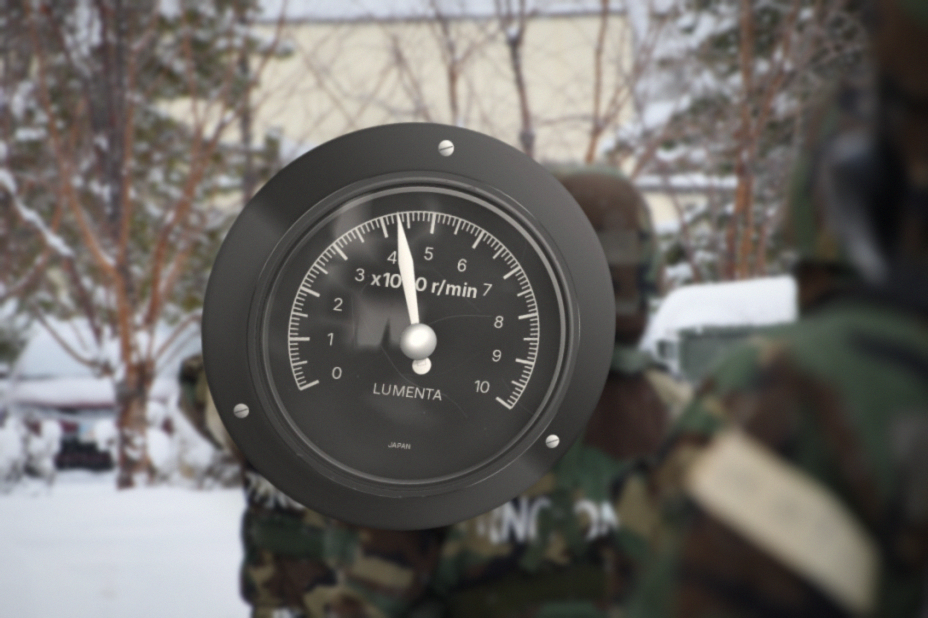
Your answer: **4300** rpm
